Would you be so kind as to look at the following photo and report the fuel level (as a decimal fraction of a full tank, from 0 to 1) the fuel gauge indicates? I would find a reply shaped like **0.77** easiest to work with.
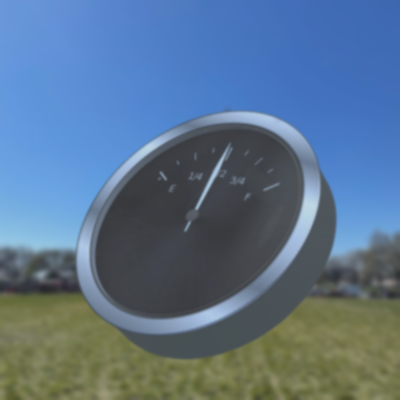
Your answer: **0.5**
